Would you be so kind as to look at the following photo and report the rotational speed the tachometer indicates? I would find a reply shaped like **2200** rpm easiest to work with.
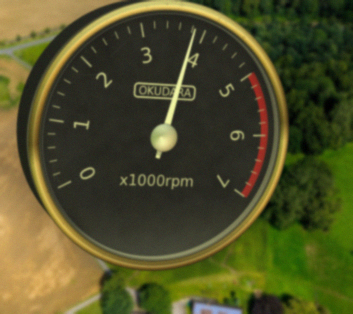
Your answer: **3800** rpm
